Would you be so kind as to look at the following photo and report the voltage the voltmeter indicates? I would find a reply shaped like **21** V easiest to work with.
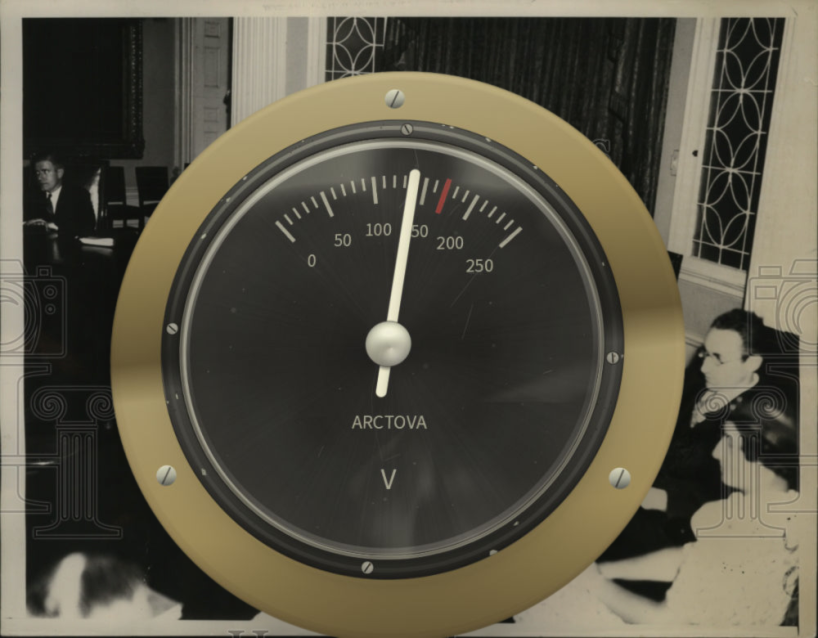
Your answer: **140** V
